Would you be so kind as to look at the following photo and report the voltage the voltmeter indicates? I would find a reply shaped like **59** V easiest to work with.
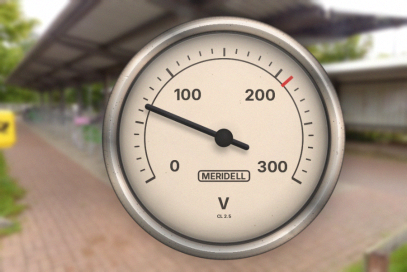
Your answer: **65** V
